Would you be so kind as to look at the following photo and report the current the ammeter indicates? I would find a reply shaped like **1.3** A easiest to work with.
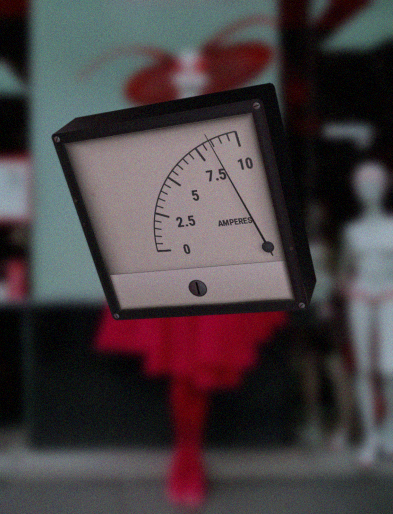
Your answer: **8.5** A
